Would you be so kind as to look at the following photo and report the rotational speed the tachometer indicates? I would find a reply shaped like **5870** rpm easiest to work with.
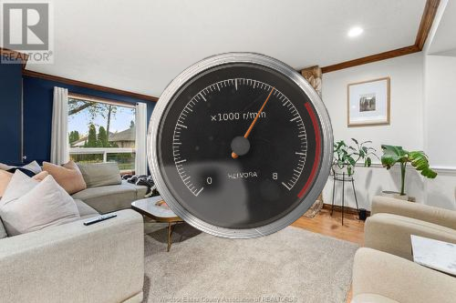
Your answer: **5000** rpm
